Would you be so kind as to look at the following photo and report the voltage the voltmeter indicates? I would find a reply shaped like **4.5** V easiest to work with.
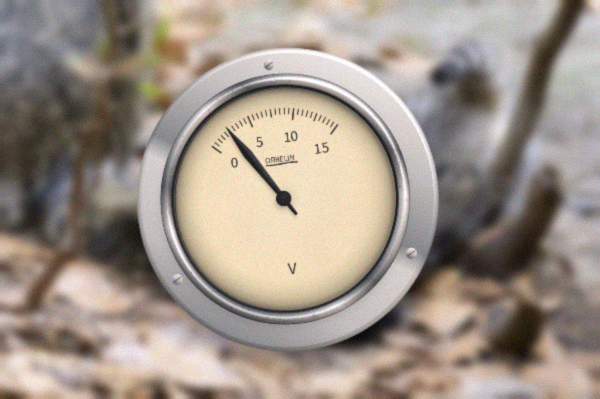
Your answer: **2.5** V
